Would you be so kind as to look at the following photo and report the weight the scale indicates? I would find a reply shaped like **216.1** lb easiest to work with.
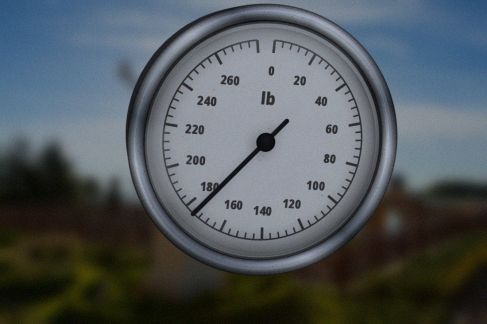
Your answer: **176** lb
